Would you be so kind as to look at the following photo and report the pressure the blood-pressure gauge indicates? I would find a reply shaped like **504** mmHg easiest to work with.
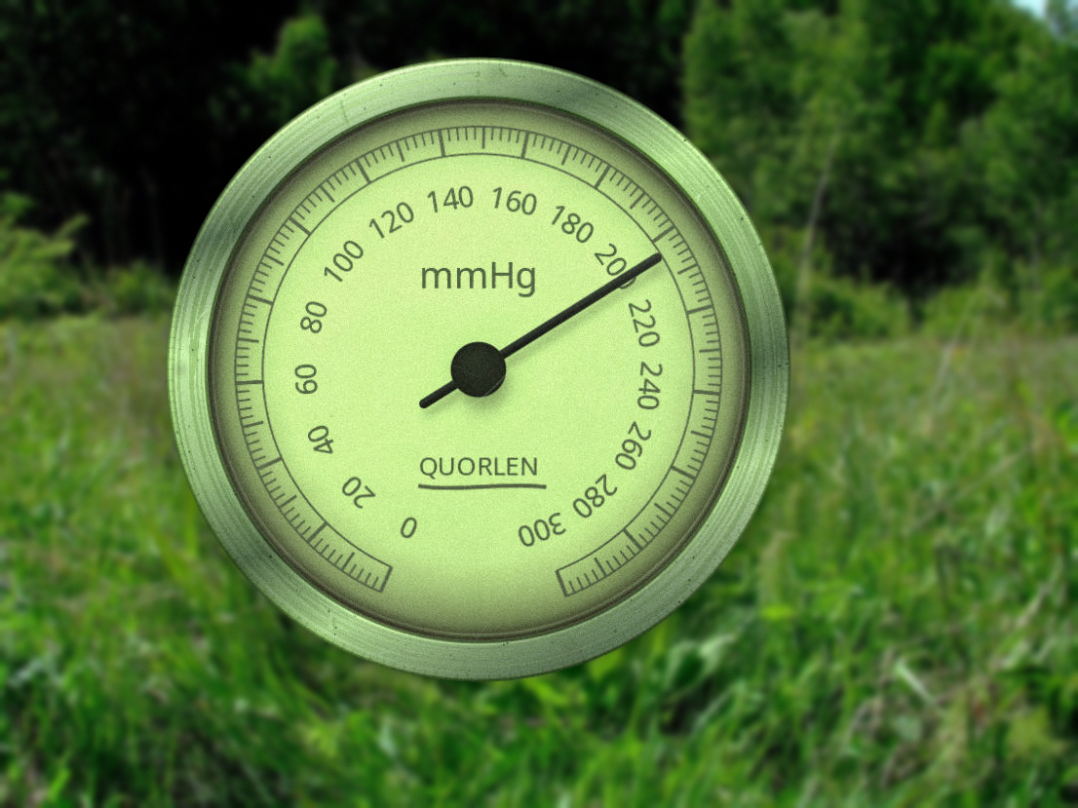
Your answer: **204** mmHg
